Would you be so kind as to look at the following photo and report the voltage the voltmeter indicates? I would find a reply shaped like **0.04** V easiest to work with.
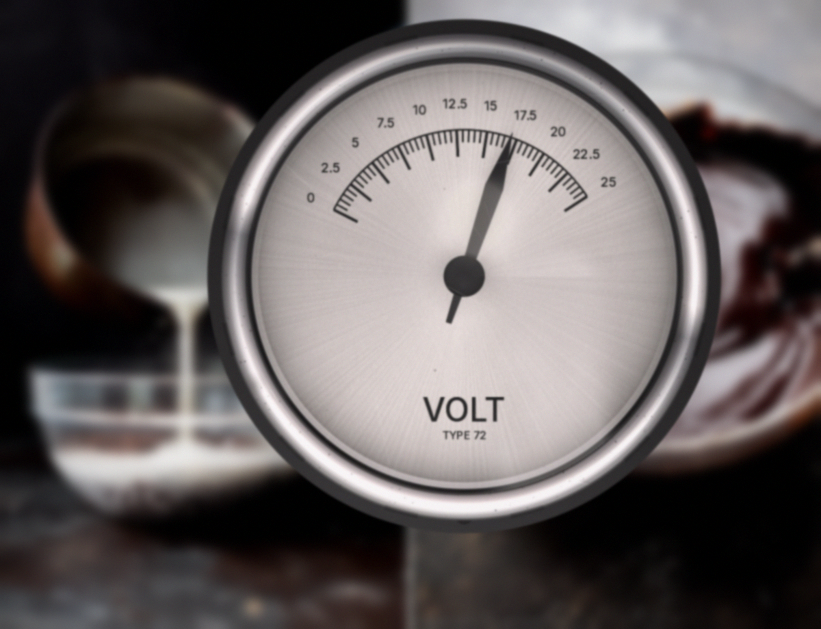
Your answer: **17** V
